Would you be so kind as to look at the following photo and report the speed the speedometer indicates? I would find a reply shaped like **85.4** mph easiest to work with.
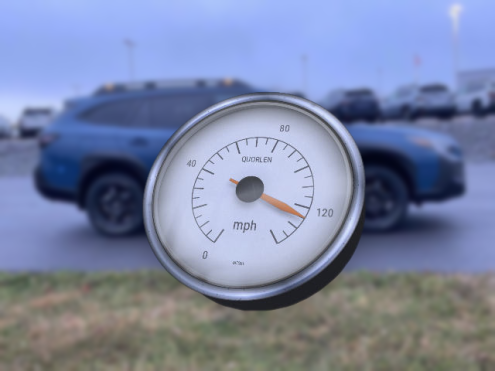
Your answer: **125** mph
